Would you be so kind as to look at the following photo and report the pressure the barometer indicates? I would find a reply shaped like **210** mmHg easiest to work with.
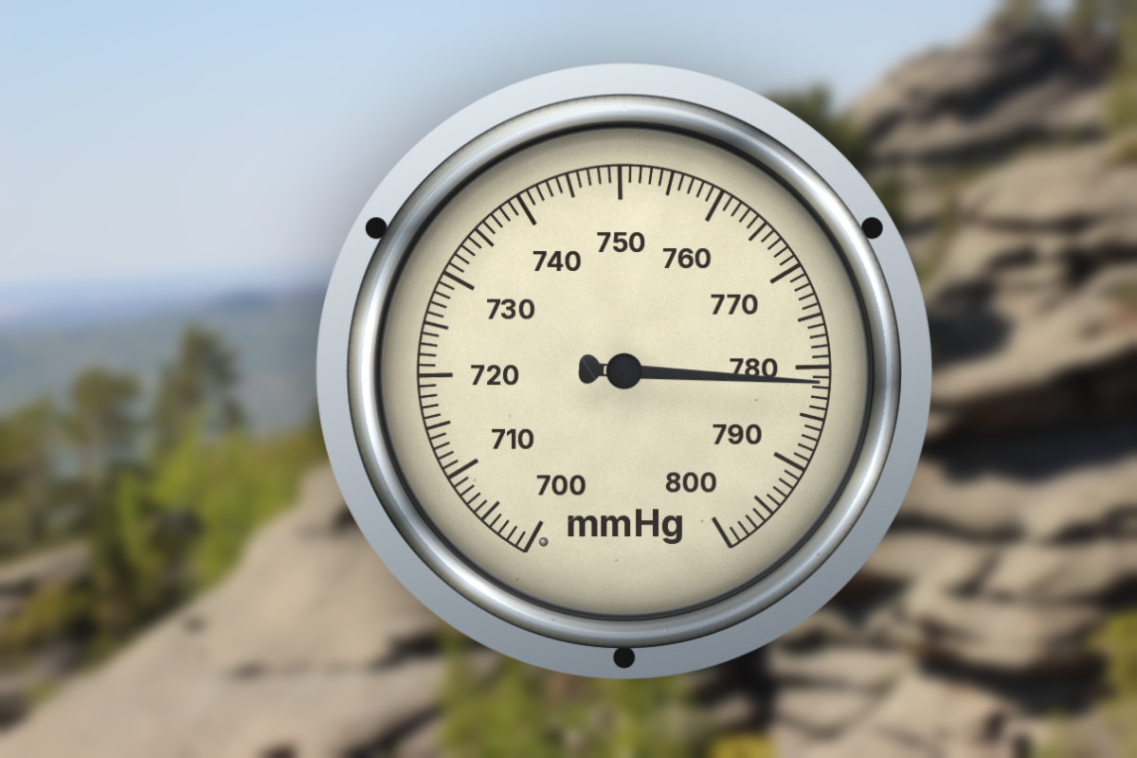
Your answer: **781.5** mmHg
